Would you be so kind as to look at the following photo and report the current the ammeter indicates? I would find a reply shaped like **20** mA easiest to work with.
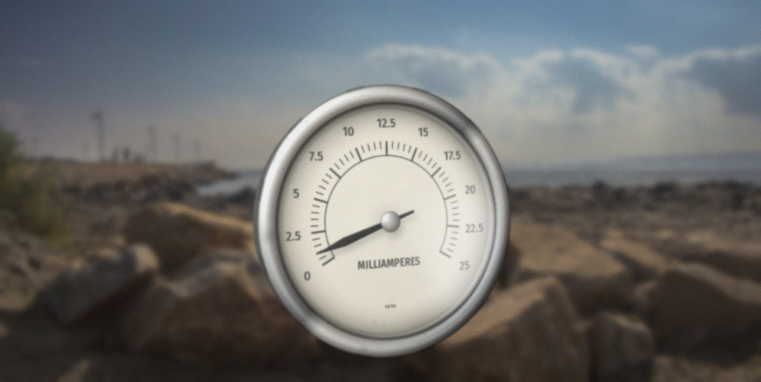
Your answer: **1** mA
